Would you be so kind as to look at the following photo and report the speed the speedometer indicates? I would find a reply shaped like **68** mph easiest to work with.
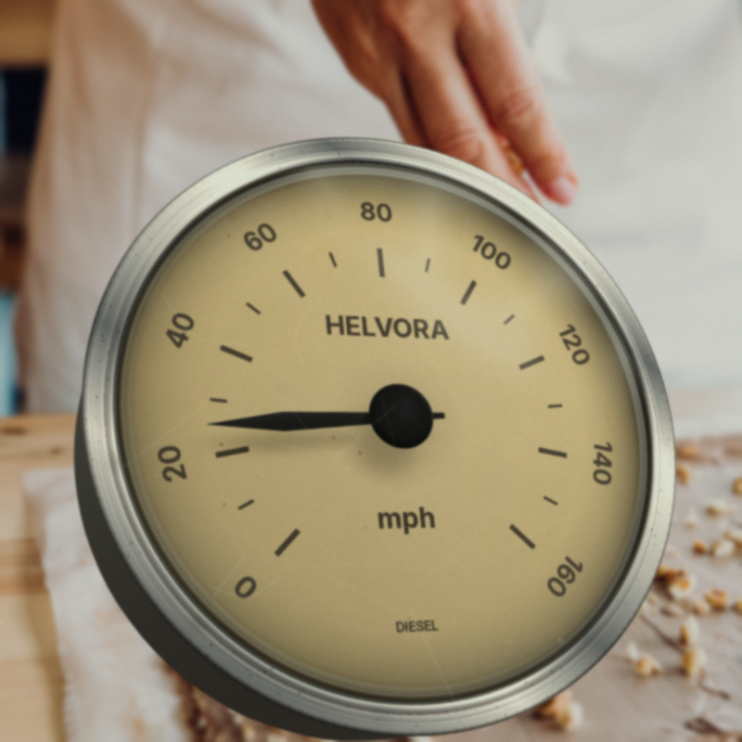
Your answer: **25** mph
